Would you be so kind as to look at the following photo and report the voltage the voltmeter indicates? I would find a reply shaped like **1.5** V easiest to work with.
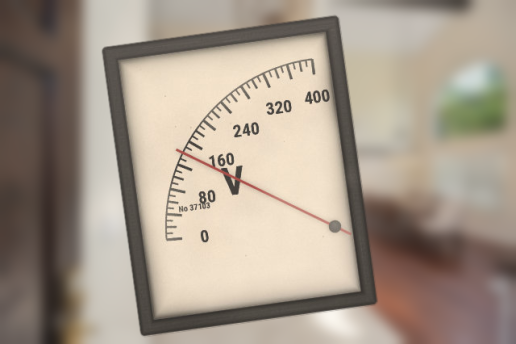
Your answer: **140** V
